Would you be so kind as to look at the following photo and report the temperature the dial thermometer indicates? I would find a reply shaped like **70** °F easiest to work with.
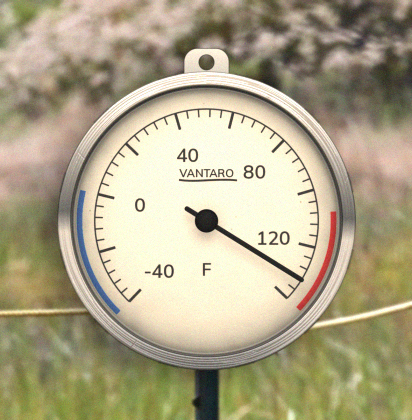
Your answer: **132** °F
